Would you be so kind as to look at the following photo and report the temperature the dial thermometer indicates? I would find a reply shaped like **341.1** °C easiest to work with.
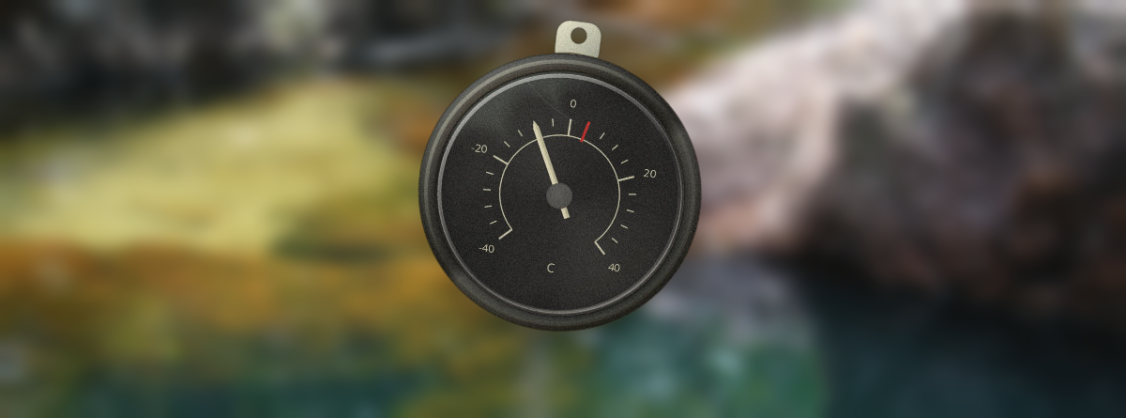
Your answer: **-8** °C
